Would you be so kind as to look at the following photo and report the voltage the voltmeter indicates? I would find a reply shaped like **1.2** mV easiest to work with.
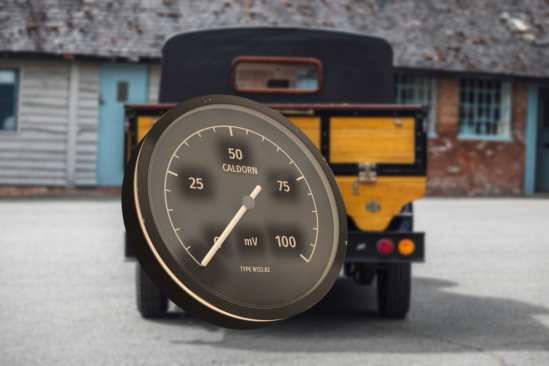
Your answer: **0** mV
